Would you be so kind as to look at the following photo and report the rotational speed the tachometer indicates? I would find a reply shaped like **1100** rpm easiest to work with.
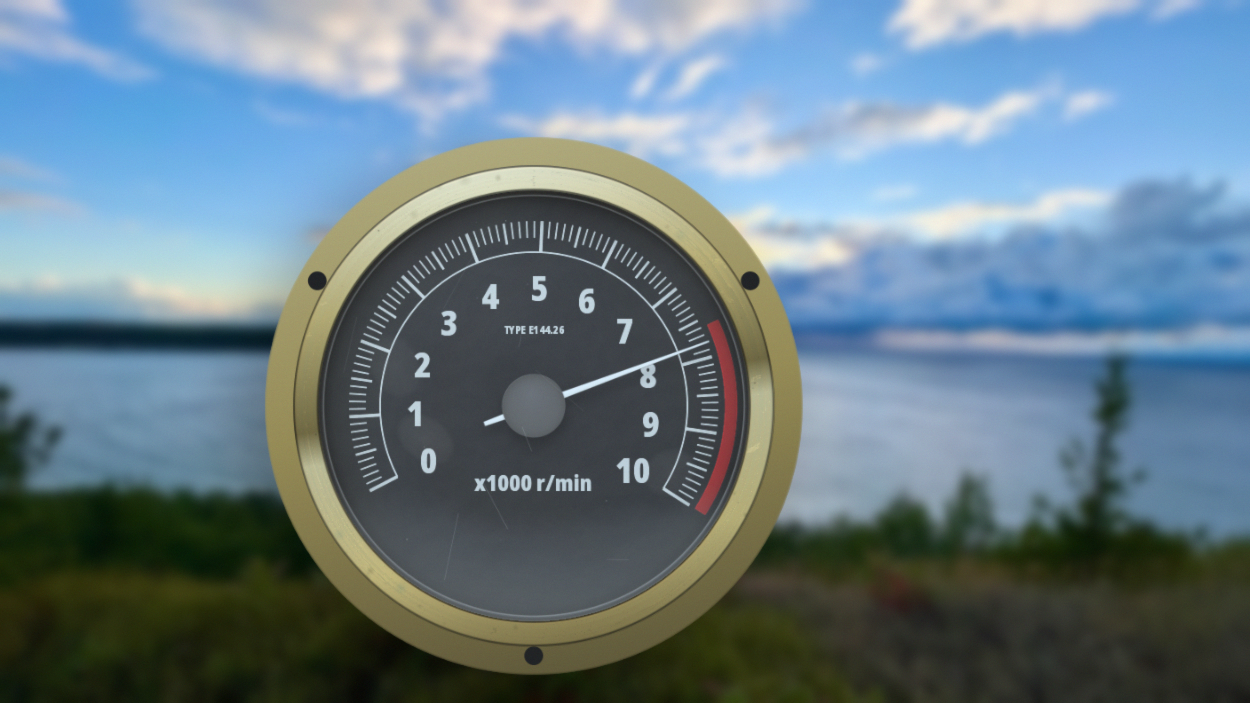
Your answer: **7800** rpm
